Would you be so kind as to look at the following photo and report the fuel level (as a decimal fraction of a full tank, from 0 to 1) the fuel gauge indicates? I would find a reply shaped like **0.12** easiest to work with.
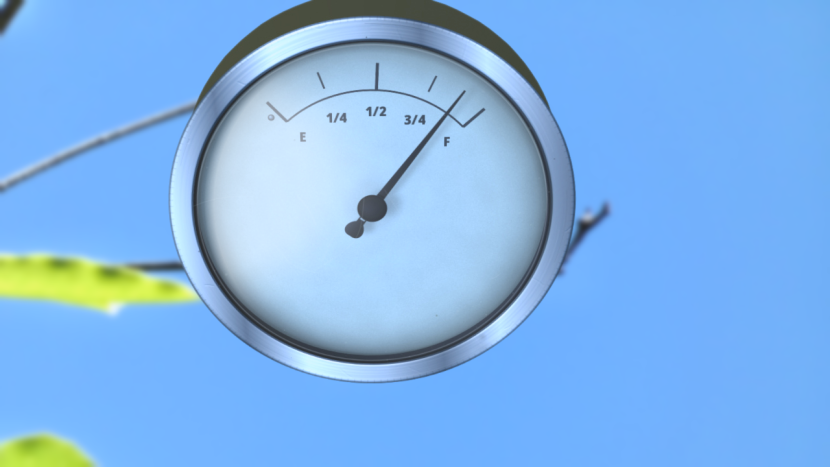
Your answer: **0.875**
